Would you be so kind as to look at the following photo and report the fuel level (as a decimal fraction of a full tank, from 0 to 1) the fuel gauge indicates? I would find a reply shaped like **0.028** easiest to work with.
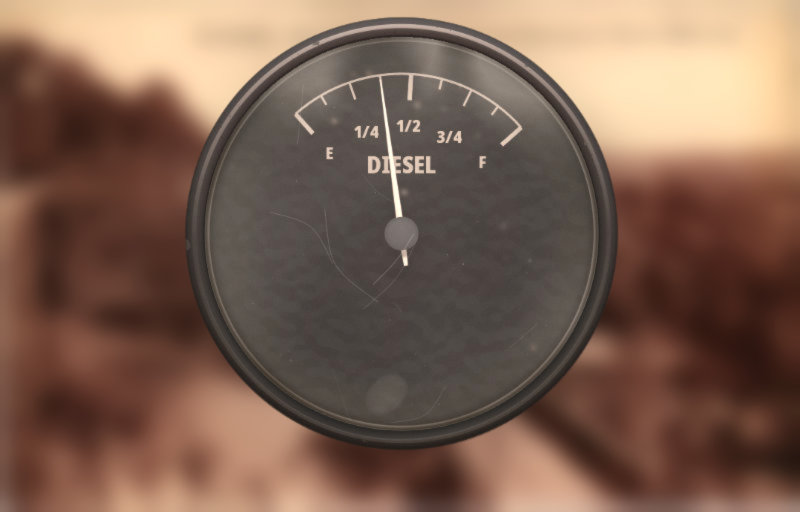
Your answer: **0.375**
